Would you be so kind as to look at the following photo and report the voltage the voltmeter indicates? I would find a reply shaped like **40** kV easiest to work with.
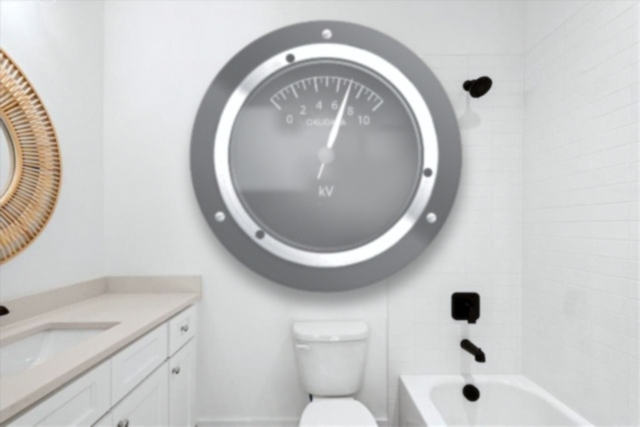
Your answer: **7** kV
